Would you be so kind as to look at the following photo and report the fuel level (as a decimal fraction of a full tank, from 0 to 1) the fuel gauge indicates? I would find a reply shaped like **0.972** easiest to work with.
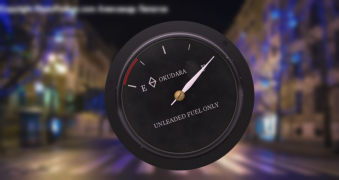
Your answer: **1**
